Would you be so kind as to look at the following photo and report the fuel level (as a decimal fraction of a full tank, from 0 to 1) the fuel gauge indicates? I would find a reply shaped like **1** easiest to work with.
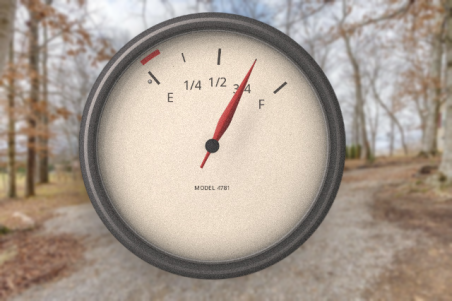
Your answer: **0.75**
